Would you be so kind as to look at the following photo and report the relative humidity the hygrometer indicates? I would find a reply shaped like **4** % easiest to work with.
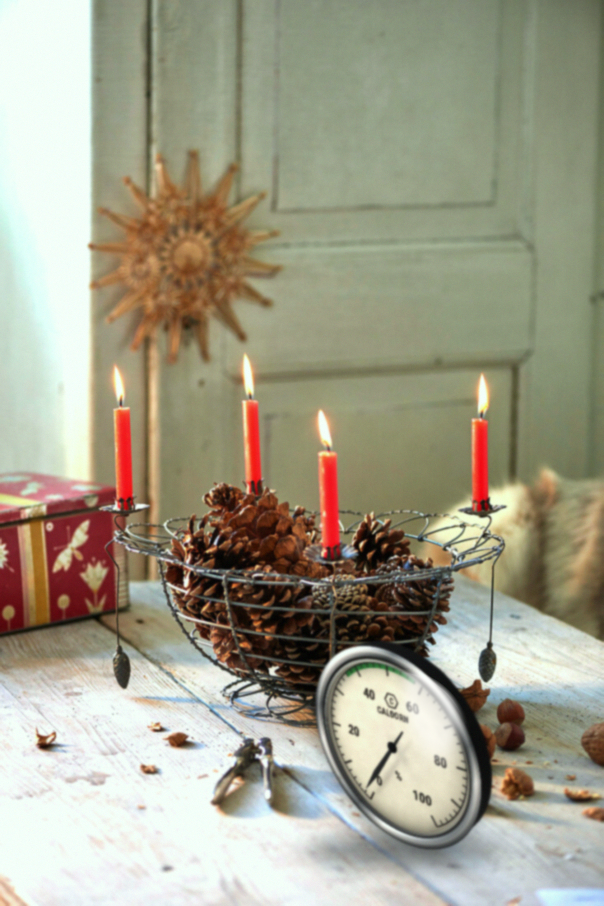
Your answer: **2** %
